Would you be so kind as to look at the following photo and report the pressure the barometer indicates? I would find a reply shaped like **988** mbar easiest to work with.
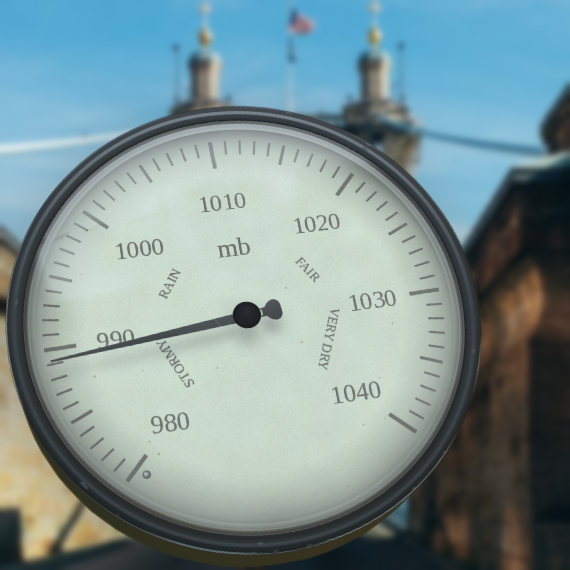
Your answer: **989** mbar
